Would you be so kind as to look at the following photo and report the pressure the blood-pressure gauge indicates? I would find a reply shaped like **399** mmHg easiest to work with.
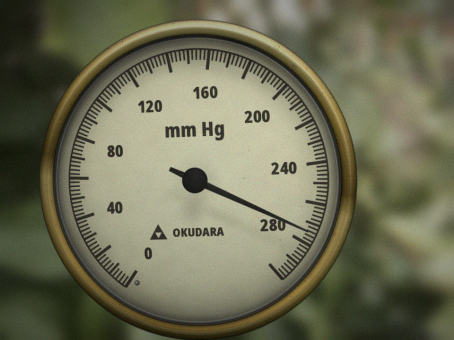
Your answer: **274** mmHg
